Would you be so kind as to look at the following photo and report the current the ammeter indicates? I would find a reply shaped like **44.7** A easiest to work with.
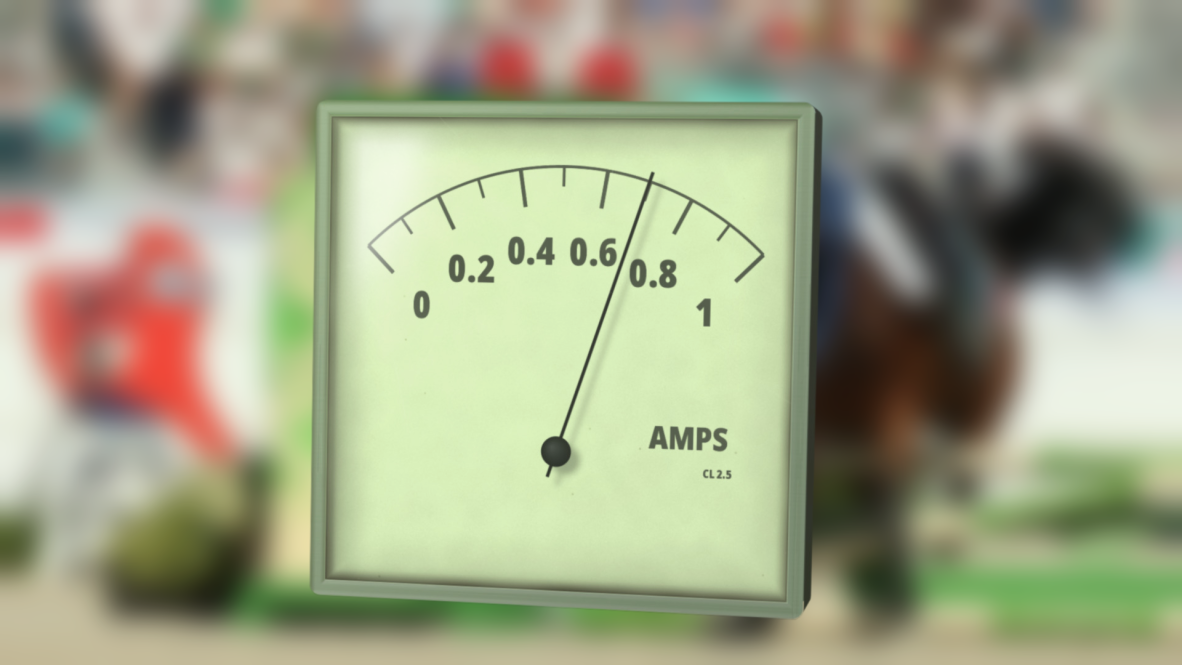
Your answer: **0.7** A
